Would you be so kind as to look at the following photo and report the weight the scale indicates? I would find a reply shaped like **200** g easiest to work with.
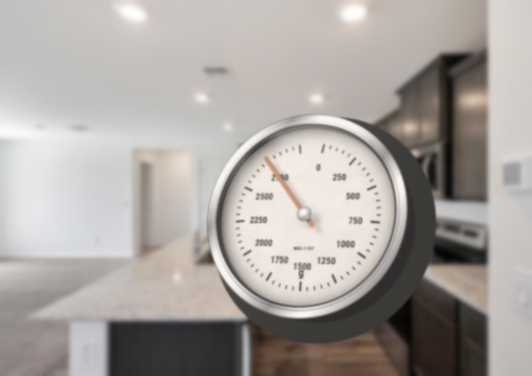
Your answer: **2750** g
